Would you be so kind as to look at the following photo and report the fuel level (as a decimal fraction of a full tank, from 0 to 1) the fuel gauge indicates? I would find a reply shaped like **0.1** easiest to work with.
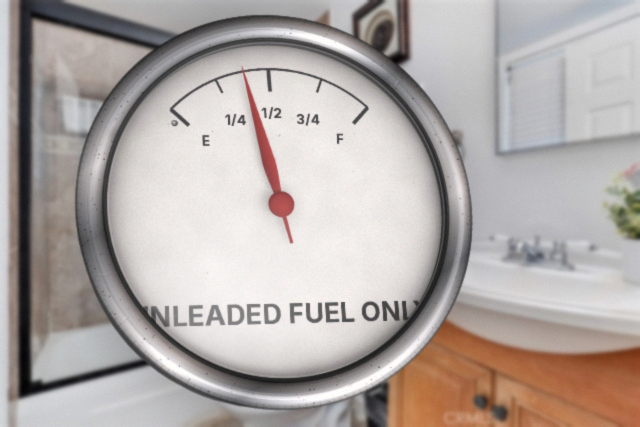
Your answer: **0.375**
